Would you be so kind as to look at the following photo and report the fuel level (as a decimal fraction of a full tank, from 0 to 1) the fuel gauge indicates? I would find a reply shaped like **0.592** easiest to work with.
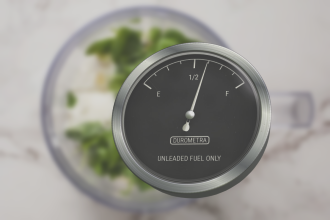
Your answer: **0.625**
